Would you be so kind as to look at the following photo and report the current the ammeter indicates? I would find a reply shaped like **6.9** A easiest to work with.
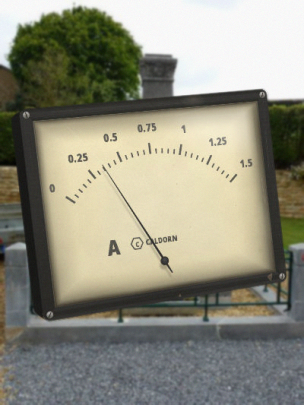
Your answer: **0.35** A
